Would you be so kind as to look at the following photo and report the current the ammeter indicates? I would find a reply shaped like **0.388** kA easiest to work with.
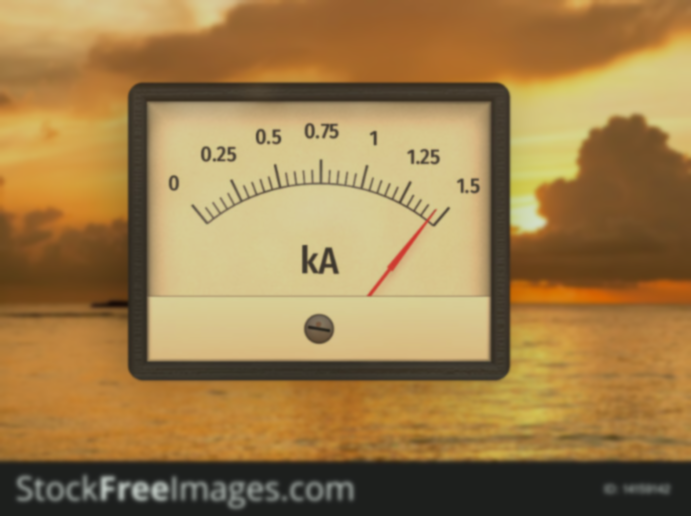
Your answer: **1.45** kA
